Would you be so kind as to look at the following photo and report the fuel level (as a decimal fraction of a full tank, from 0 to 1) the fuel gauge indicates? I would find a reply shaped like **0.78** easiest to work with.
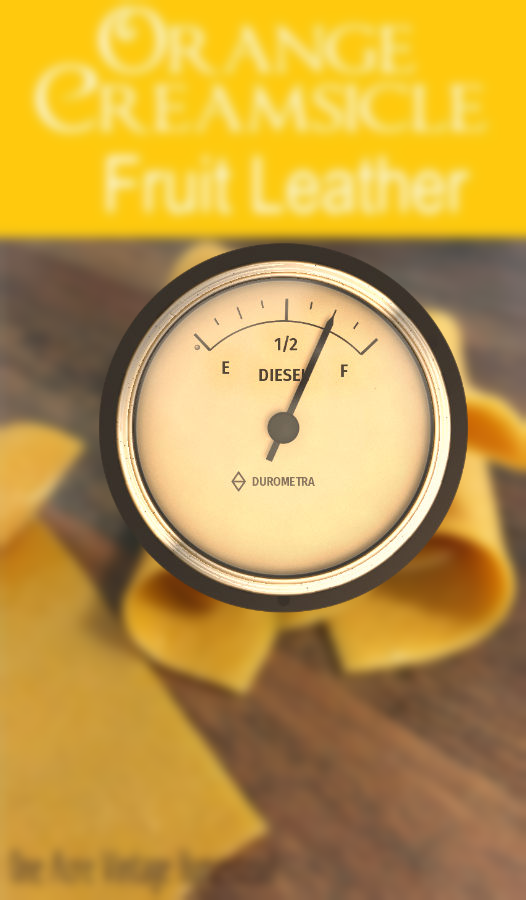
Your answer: **0.75**
